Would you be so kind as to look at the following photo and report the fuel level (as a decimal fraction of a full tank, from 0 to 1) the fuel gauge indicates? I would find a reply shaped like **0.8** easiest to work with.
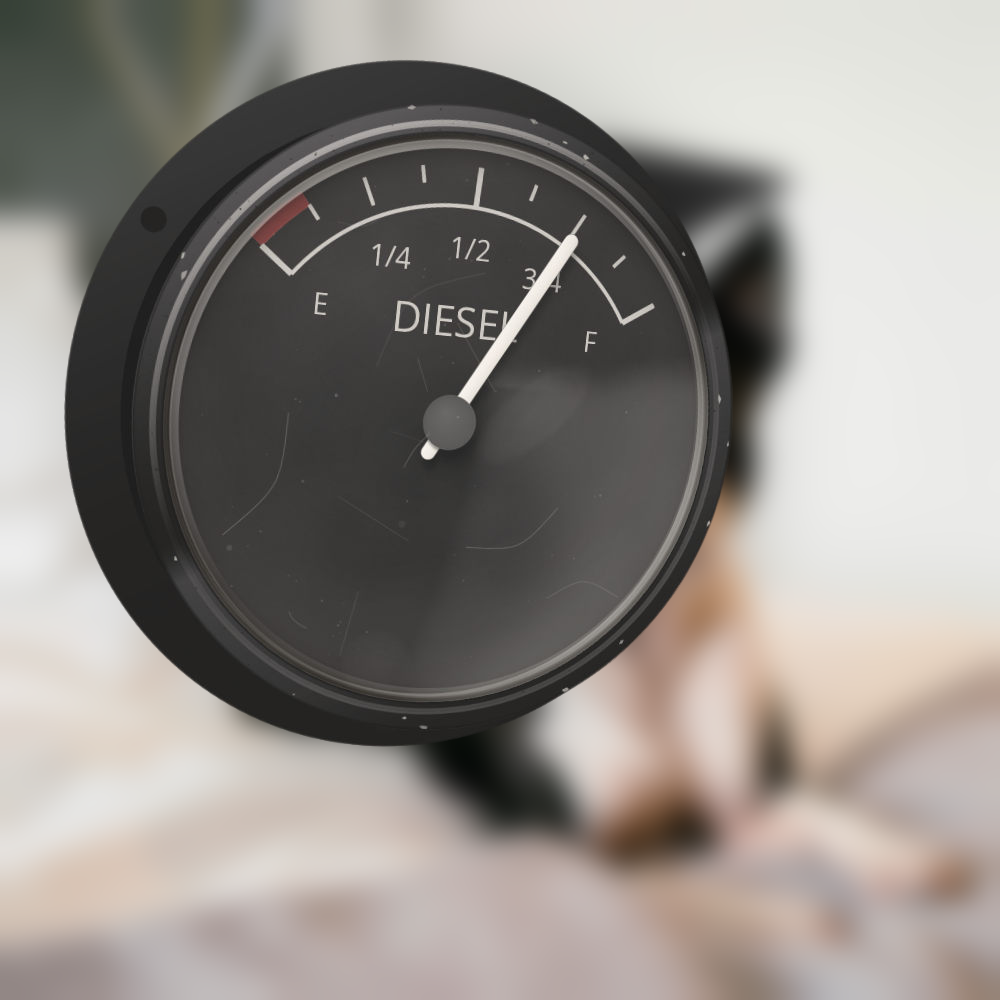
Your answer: **0.75**
